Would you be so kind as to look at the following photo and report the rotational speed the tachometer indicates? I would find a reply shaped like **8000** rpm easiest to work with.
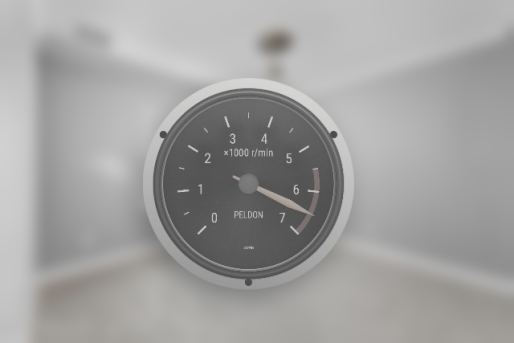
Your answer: **6500** rpm
